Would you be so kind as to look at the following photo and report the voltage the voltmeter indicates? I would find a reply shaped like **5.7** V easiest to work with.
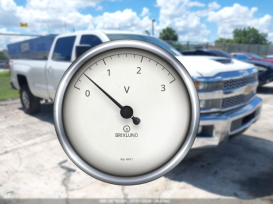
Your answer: **0.4** V
